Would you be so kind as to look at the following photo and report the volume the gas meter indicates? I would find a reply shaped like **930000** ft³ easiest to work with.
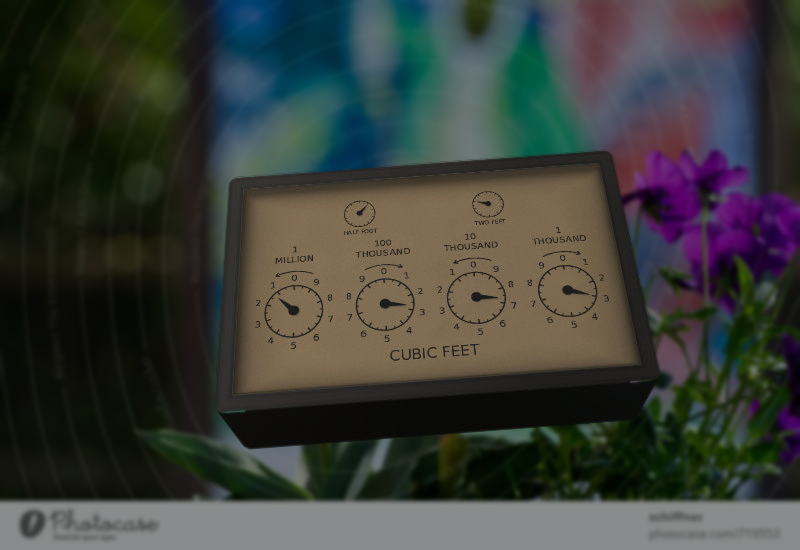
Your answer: **127300** ft³
